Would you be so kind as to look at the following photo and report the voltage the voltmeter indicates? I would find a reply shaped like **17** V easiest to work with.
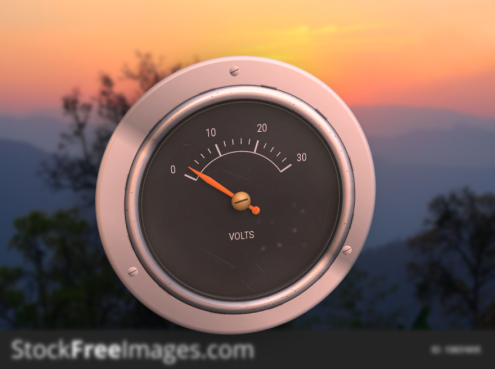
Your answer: **2** V
